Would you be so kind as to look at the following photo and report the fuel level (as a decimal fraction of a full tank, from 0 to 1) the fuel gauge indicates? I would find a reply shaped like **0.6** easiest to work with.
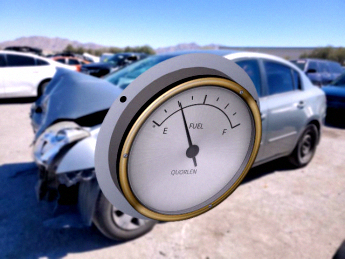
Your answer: **0.25**
